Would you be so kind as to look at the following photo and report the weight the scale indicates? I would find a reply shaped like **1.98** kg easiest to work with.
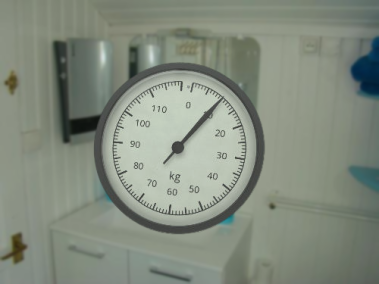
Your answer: **10** kg
